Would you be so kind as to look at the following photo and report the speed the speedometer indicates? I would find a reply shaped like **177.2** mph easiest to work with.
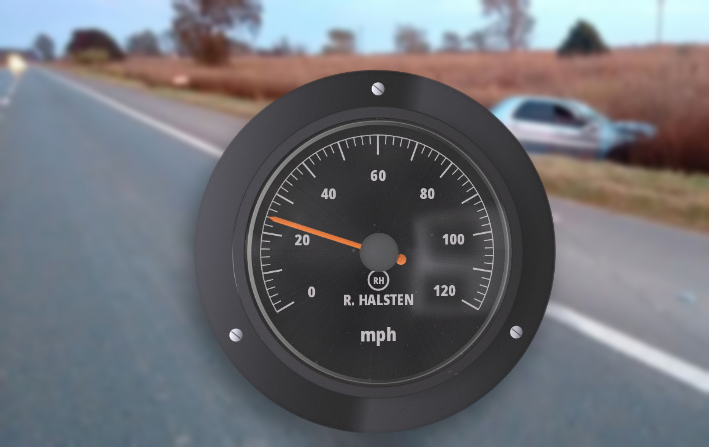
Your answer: **24** mph
